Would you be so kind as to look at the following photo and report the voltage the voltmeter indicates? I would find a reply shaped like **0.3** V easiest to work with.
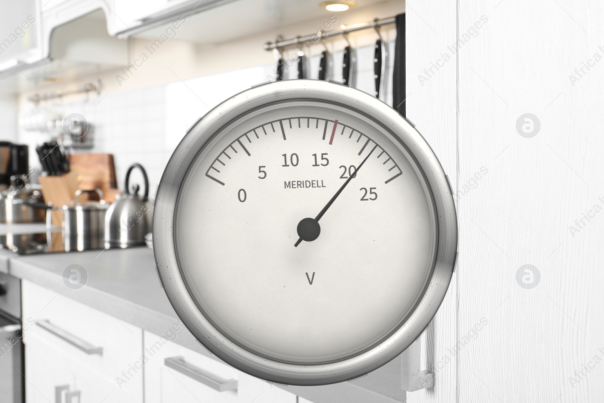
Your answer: **21** V
